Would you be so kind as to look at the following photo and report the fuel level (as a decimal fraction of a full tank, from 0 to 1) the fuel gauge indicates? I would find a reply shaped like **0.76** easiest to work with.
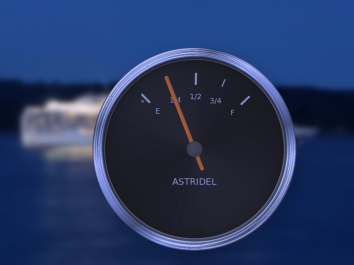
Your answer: **0.25**
